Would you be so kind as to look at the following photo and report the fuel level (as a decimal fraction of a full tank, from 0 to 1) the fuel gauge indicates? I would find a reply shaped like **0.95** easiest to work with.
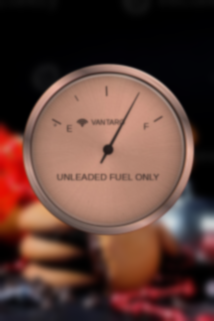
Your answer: **0.75**
